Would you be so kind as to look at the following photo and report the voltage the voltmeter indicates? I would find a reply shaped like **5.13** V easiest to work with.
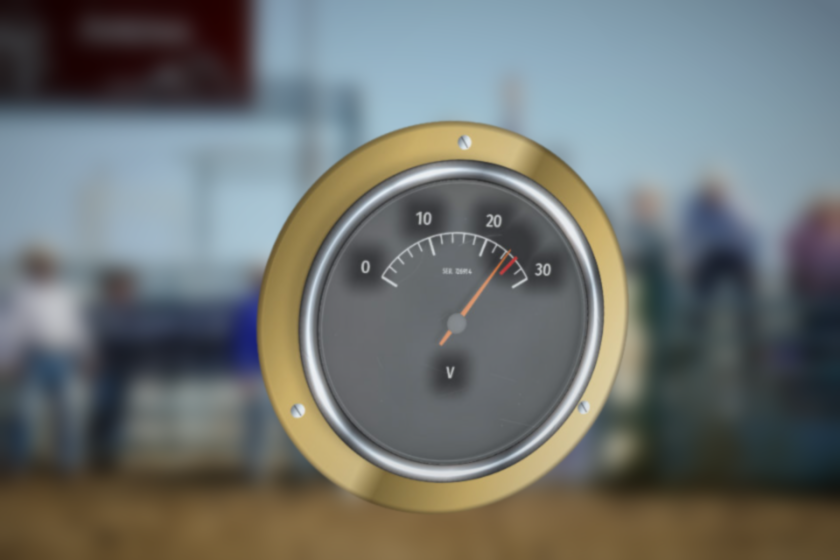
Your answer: **24** V
